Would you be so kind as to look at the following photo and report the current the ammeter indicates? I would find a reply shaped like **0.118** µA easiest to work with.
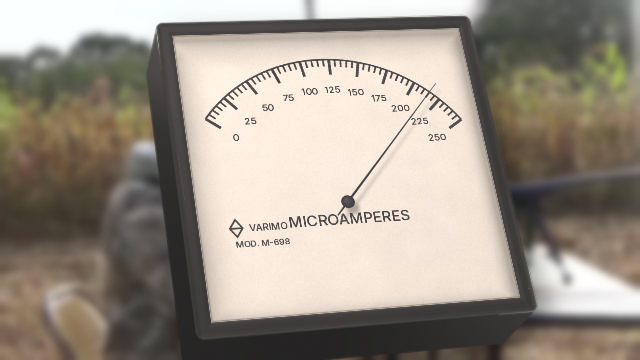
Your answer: **215** µA
